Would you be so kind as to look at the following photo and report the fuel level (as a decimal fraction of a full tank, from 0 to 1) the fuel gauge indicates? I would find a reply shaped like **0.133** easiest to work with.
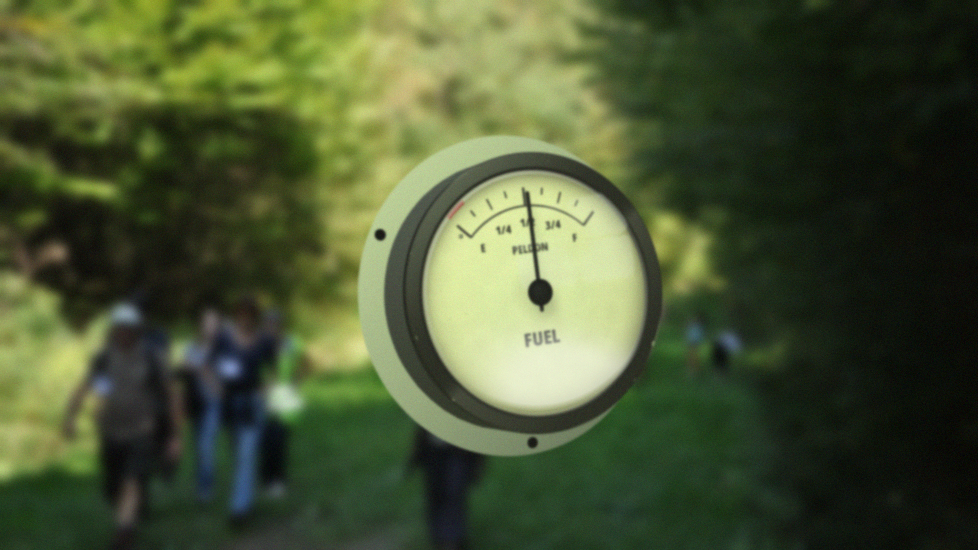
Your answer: **0.5**
